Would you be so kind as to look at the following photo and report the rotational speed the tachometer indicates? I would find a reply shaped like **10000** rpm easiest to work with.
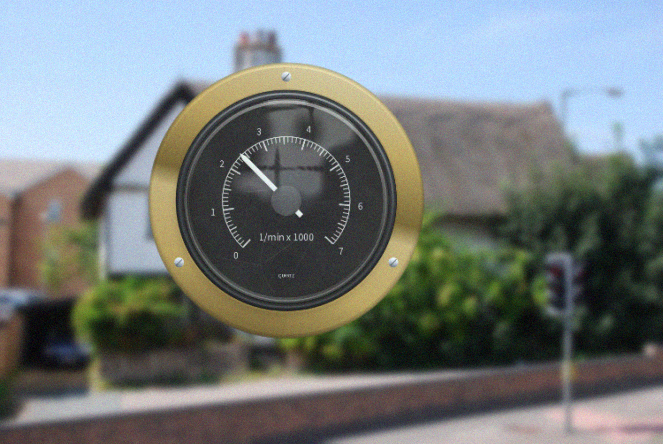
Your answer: **2400** rpm
